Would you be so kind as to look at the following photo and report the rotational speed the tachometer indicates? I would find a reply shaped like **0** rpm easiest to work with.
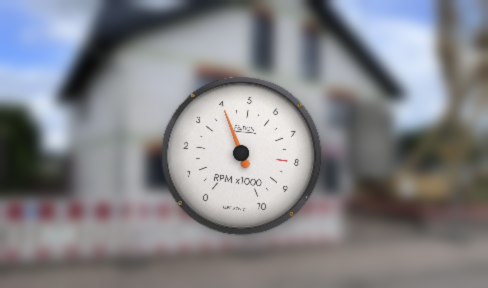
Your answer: **4000** rpm
